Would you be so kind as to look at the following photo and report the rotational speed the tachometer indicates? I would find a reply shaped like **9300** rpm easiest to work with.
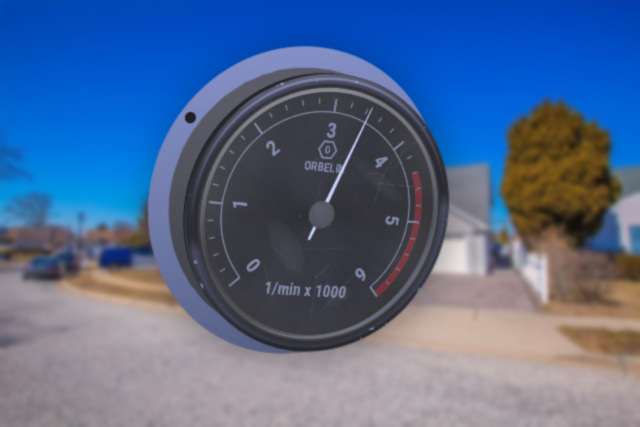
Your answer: **3400** rpm
